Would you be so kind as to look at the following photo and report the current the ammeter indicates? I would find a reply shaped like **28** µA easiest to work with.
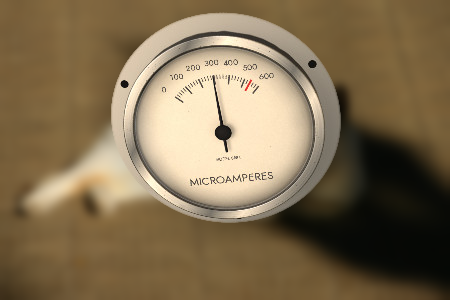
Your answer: **300** µA
